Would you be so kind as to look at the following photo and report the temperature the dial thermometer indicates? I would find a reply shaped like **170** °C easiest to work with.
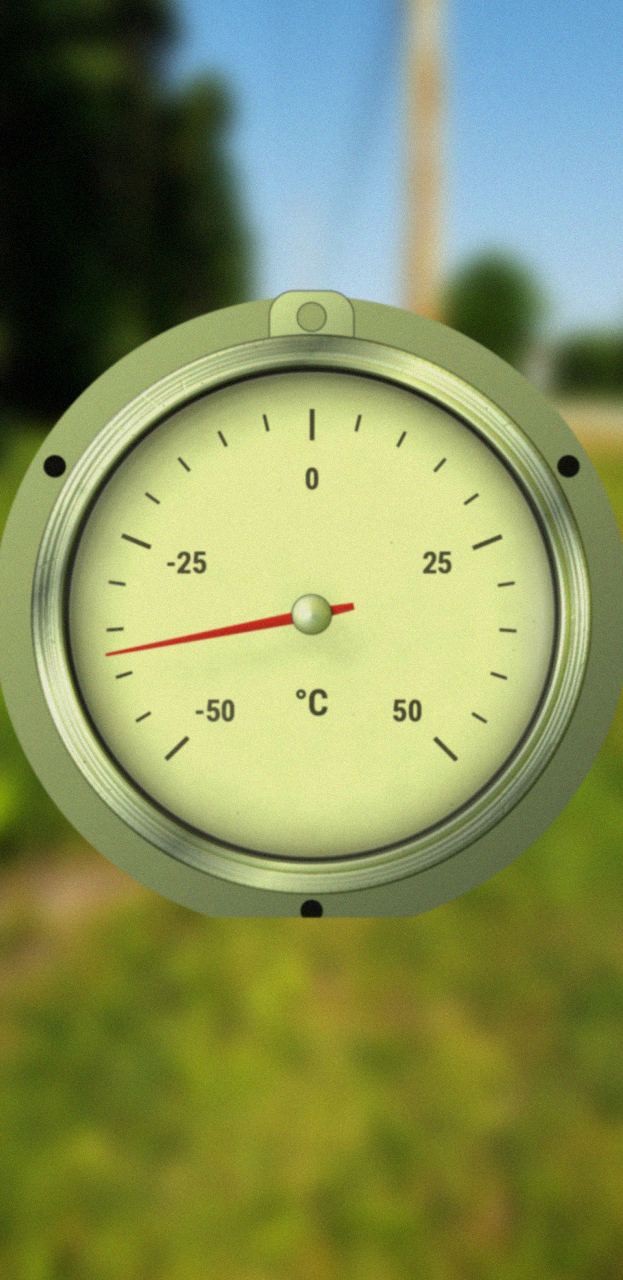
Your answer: **-37.5** °C
